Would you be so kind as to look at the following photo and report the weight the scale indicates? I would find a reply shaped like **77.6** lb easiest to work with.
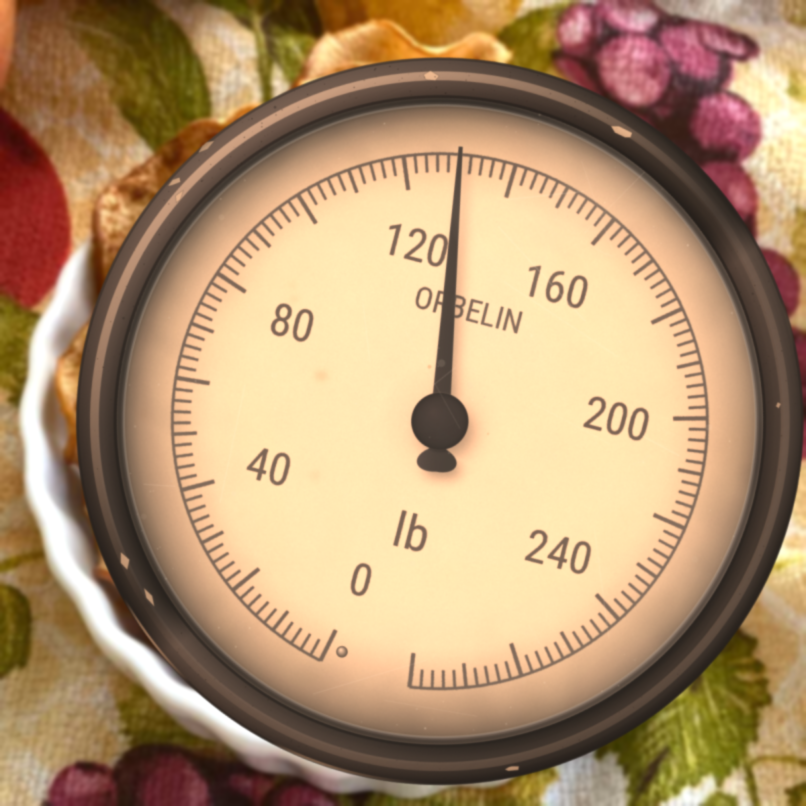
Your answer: **130** lb
